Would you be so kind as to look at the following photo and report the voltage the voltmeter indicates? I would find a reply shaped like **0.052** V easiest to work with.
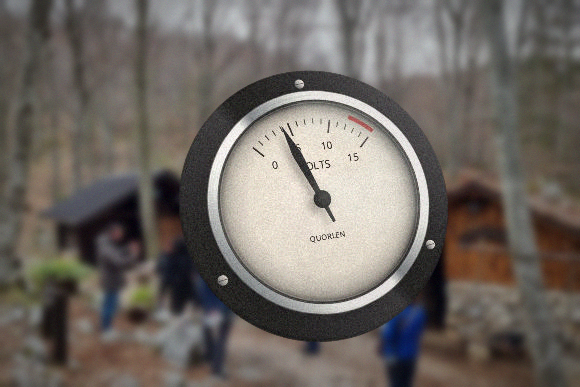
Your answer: **4** V
